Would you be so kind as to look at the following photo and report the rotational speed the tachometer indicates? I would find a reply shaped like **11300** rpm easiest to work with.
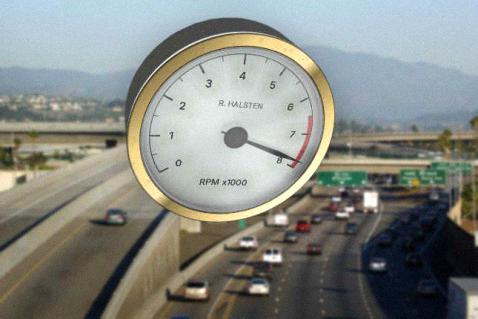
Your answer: **7750** rpm
